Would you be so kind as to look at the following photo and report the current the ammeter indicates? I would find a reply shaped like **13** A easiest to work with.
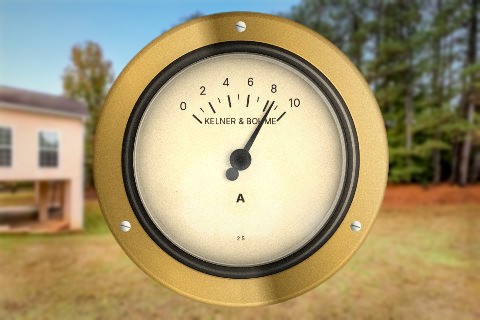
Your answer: **8.5** A
